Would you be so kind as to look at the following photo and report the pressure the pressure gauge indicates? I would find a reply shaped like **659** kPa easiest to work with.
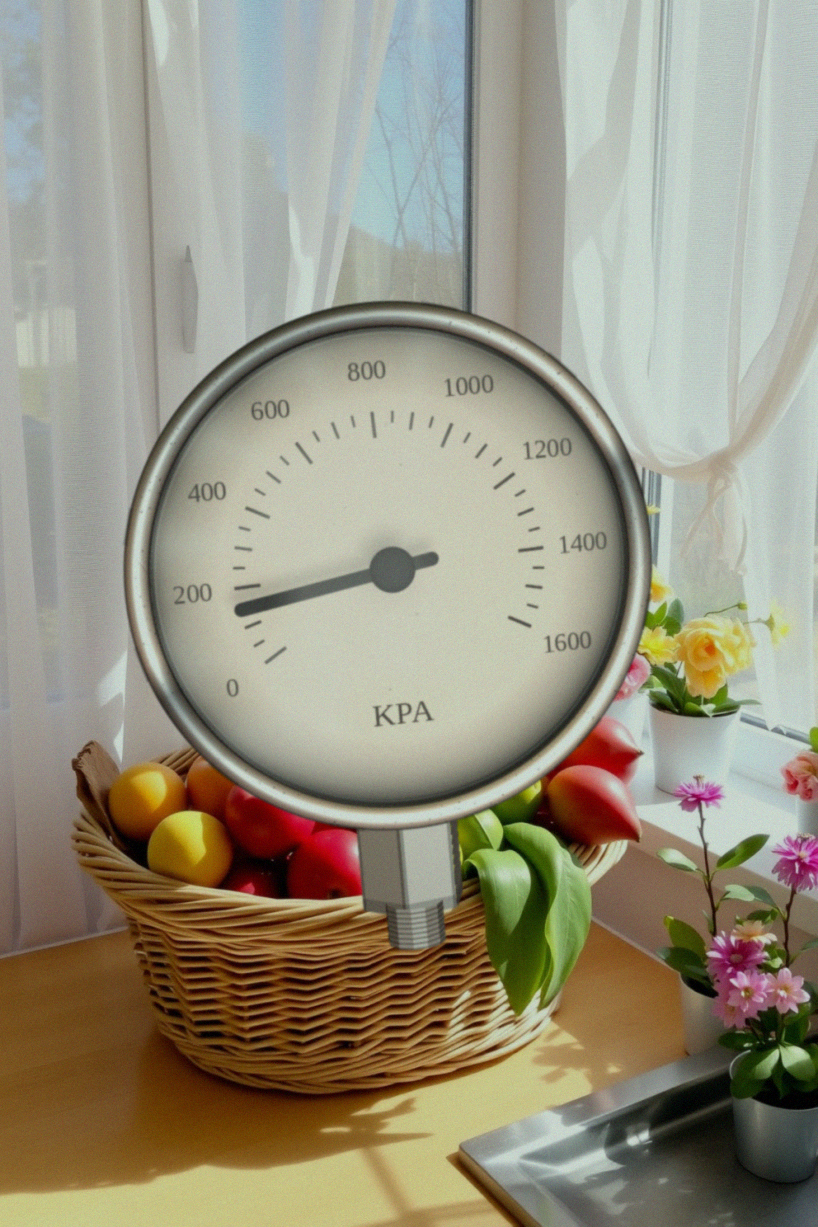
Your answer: **150** kPa
